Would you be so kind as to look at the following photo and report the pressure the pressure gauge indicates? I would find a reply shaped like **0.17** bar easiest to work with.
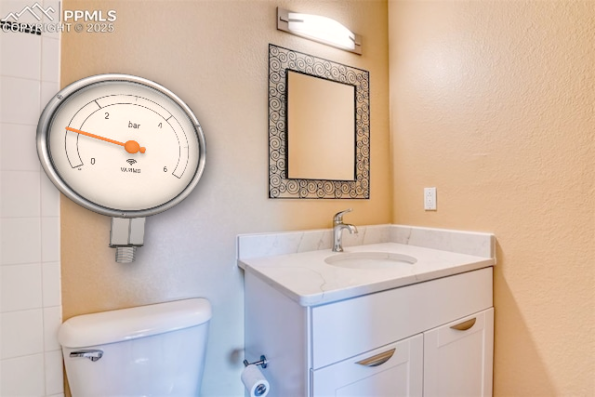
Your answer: **1** bar
